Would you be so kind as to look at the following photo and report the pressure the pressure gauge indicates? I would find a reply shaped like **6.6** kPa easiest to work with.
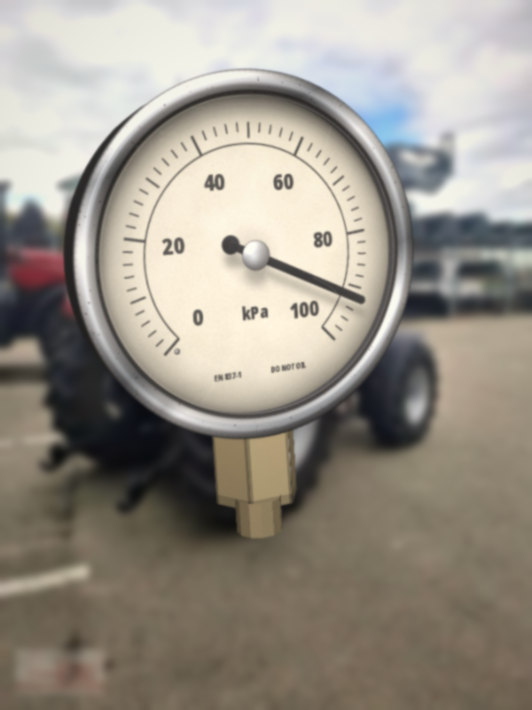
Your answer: **92** kPa
